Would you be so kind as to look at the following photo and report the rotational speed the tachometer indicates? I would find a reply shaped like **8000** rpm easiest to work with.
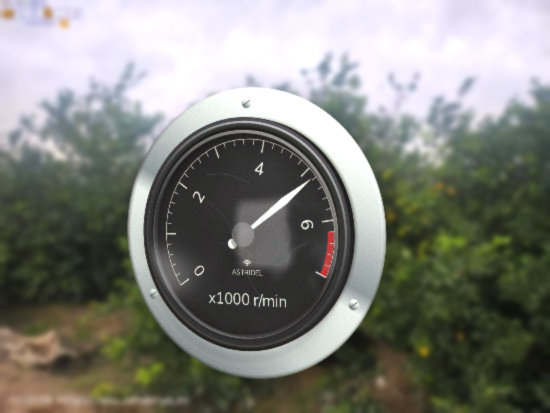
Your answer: **5200** rpm
